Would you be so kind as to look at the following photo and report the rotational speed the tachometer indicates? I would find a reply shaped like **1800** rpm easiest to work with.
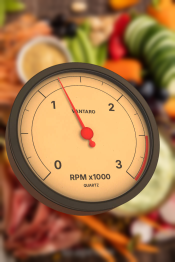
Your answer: **1250** rpm
